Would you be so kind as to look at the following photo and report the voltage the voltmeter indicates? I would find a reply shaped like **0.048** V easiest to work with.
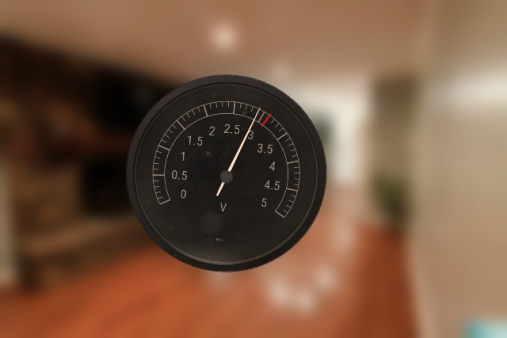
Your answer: **2.9** V
